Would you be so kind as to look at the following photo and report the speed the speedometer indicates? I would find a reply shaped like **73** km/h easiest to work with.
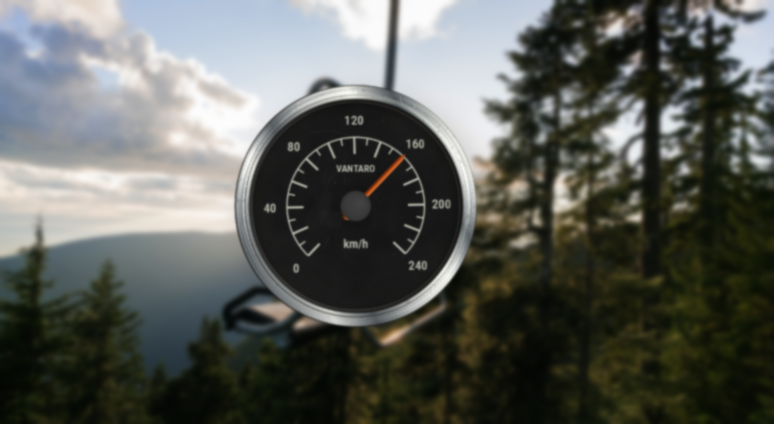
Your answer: **160** km/h
